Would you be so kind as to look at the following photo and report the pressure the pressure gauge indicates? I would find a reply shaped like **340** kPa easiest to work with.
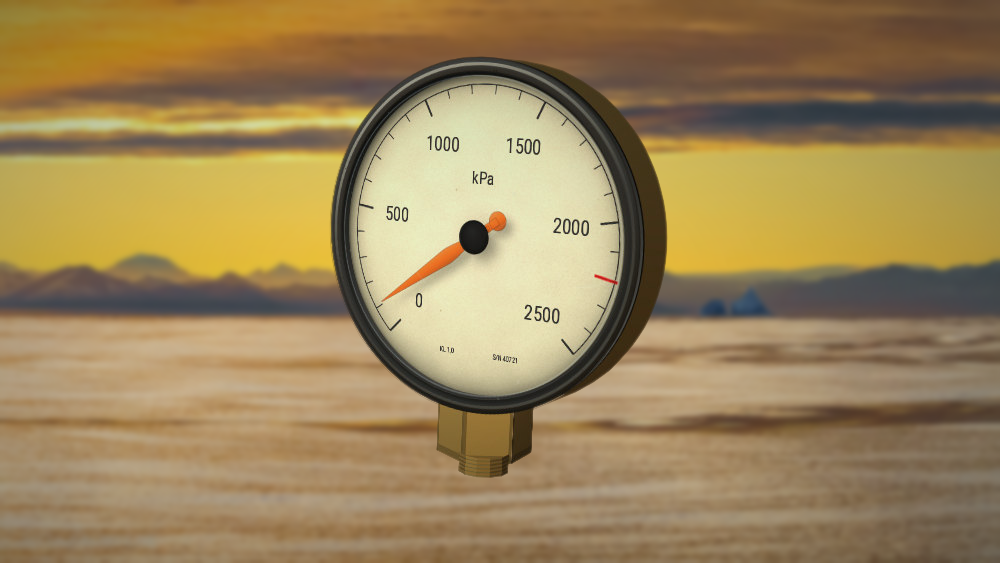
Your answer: **100** kPa
